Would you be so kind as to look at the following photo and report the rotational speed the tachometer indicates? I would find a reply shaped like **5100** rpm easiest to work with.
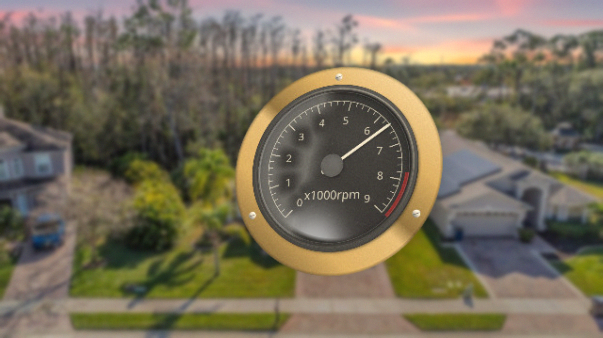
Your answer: **6400** rpm
